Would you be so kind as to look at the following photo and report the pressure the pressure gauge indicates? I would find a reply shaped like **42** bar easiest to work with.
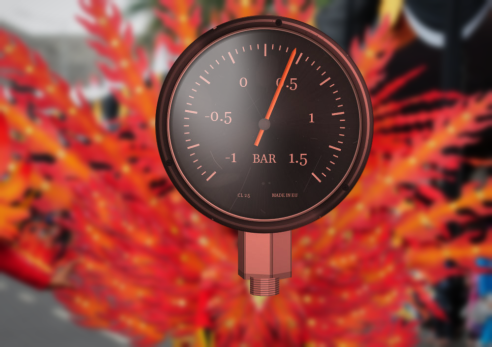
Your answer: **0.45** bar
